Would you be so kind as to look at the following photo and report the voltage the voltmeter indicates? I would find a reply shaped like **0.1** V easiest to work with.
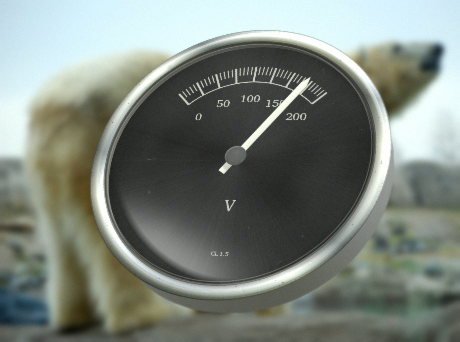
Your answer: **175** V
